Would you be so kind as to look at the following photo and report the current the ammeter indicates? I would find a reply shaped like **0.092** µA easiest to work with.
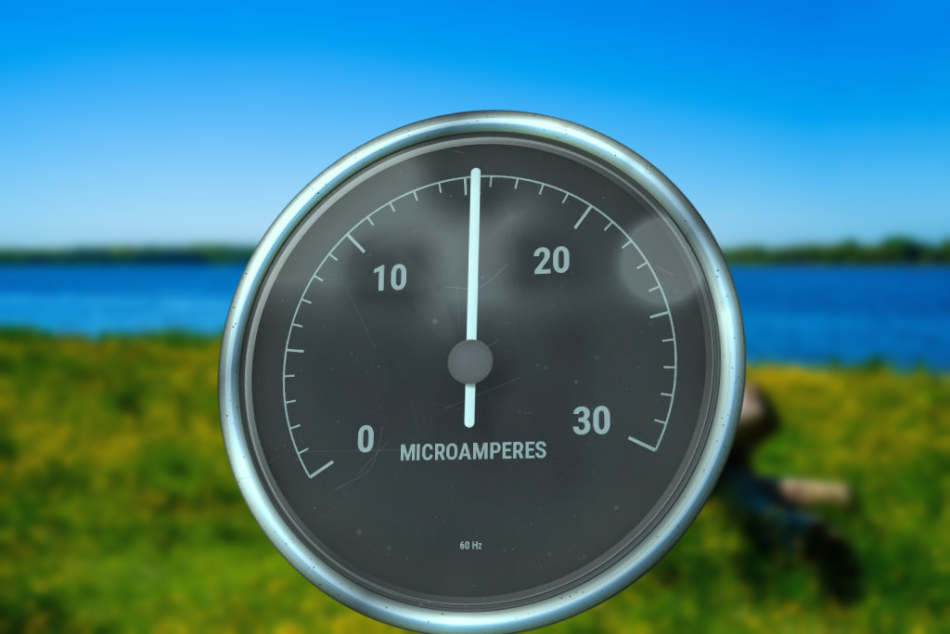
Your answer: **15.5** µA
